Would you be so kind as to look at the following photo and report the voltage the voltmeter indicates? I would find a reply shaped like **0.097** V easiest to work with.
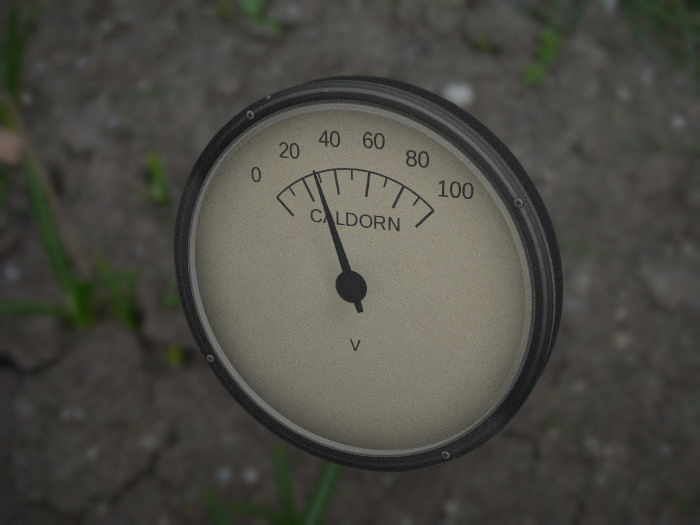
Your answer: **30** V
